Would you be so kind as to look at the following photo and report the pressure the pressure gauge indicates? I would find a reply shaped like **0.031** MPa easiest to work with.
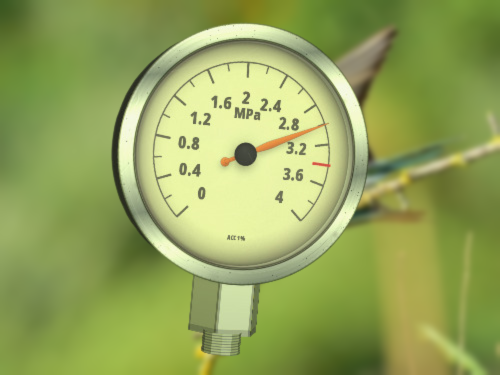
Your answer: **3** MPa
